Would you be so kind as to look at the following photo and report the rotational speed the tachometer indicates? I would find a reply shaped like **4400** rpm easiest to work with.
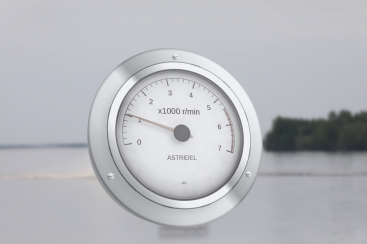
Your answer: **1000** rpm
